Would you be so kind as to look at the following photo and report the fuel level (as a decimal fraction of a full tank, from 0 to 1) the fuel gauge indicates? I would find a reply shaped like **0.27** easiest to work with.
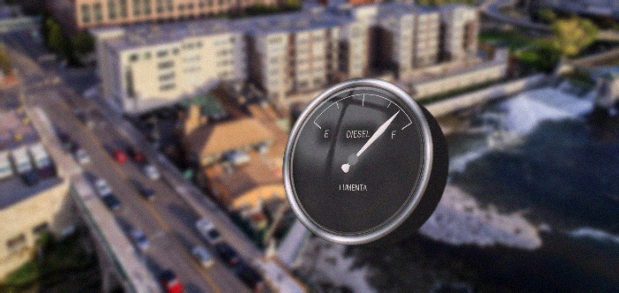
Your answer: **0.875**
